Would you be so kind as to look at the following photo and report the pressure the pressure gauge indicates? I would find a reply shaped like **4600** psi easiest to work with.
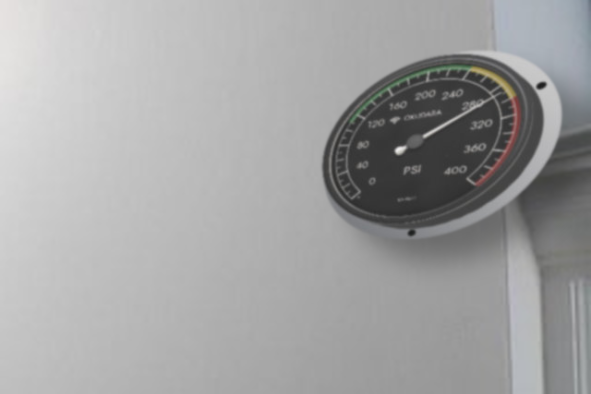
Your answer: **290** psi
